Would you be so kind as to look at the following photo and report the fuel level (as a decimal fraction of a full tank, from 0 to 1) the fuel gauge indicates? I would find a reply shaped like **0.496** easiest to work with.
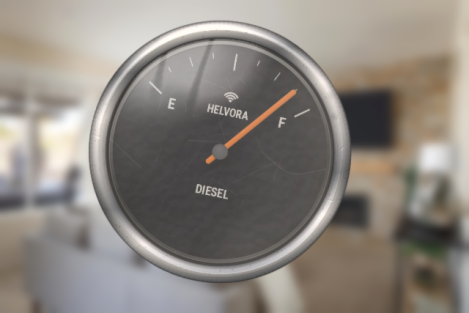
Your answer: **0.875**
